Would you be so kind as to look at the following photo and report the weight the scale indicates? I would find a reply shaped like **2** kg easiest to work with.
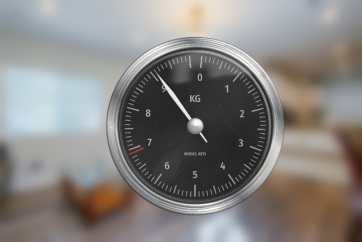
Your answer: **9.1** kg
